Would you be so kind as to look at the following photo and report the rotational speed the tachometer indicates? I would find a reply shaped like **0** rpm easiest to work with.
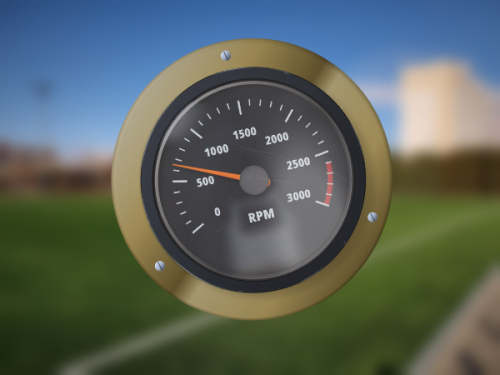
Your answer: **650** rpm
